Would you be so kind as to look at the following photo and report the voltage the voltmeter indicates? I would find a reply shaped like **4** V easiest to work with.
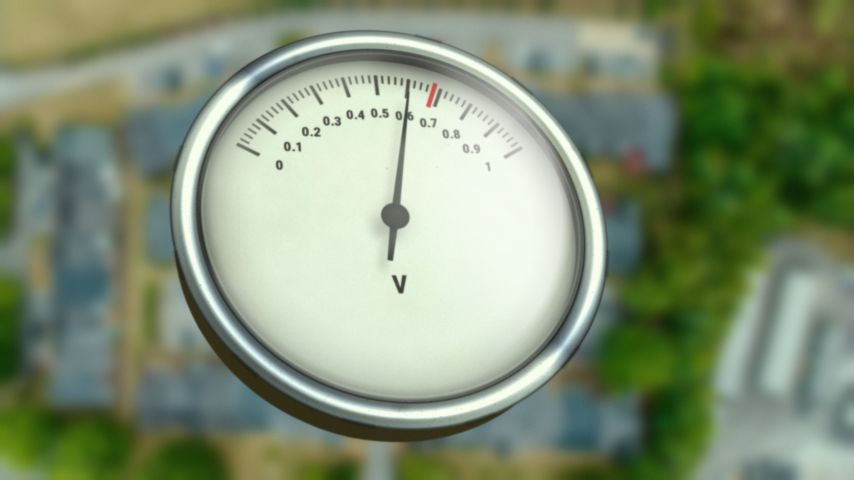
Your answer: **0.6** V
